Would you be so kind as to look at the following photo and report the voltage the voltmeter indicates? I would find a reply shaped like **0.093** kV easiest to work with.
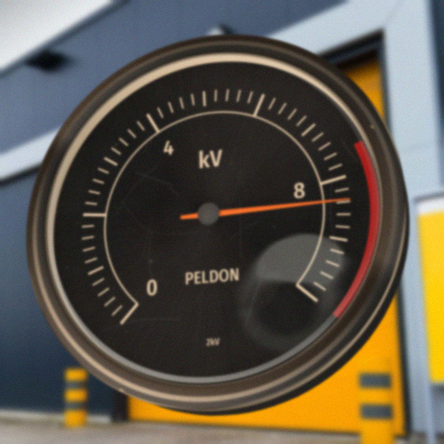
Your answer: **8.4** kV
